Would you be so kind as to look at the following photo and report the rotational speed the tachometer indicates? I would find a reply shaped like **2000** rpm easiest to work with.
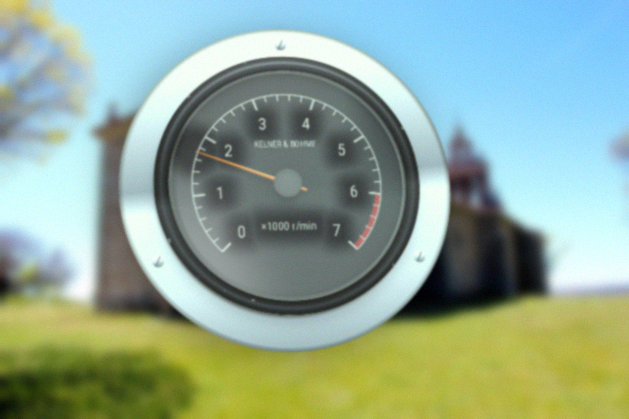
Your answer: **1700** rpm
